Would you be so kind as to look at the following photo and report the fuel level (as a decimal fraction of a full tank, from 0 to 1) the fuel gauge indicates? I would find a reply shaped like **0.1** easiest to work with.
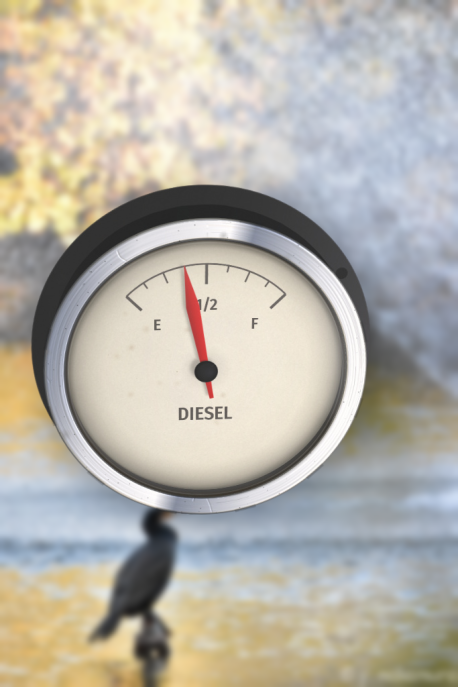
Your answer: **0.375**
